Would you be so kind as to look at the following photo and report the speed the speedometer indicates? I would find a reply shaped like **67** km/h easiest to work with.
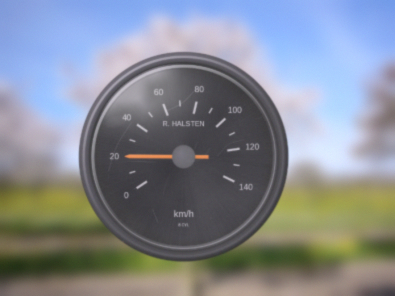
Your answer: **20** km/h
